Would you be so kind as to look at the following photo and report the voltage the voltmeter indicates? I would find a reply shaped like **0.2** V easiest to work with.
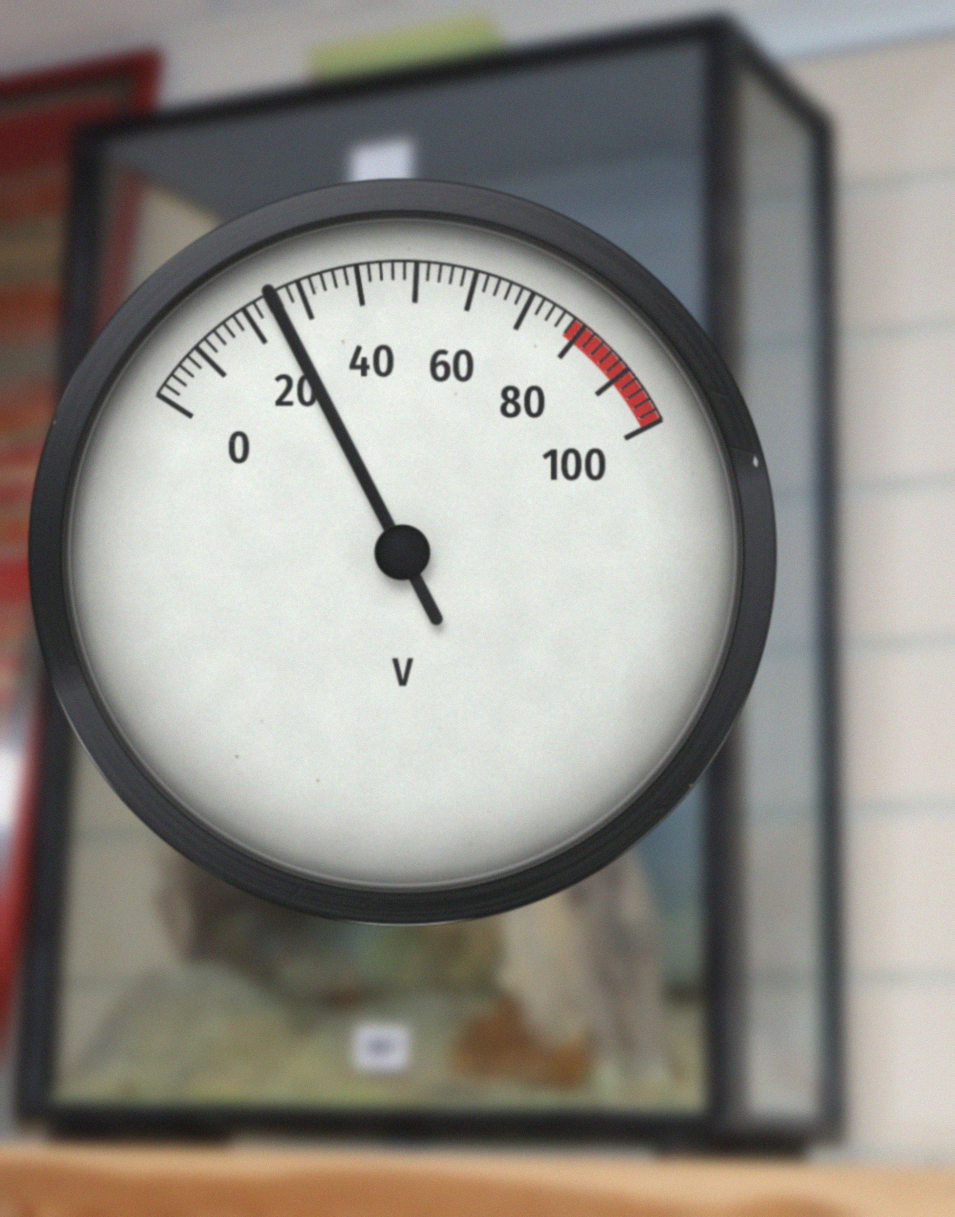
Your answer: **25** V
